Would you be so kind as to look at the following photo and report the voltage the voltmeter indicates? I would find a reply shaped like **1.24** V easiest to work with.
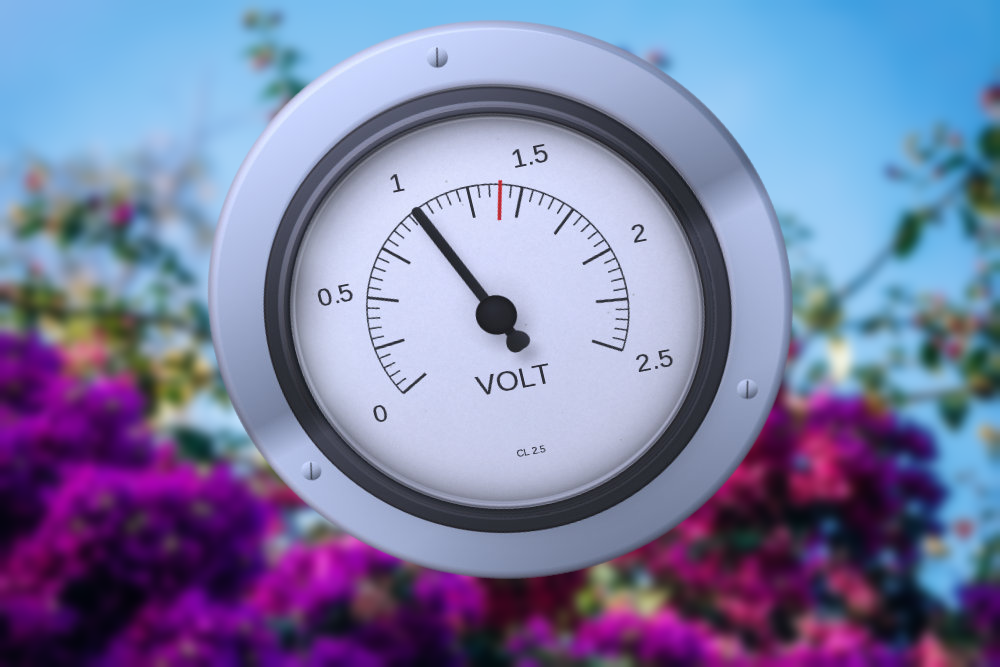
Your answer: **1** V
